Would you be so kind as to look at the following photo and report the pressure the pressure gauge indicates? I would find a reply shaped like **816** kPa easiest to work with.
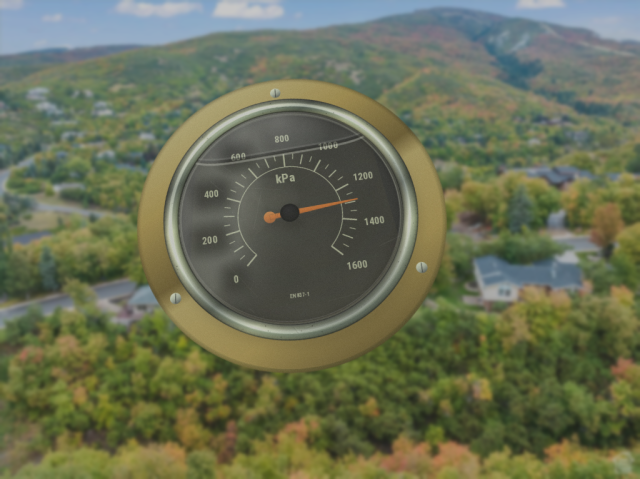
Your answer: **1300** kPa
